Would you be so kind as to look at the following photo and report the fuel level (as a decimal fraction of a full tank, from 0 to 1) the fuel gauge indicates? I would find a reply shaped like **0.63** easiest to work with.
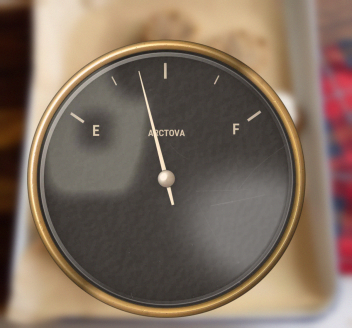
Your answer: **0.375**
